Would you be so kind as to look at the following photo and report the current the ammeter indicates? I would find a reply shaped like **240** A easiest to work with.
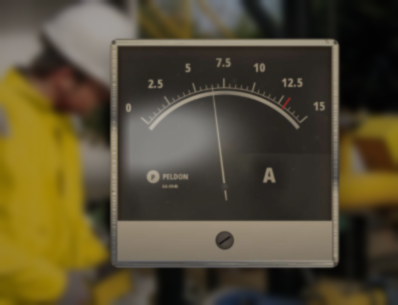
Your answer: **6.5** A
